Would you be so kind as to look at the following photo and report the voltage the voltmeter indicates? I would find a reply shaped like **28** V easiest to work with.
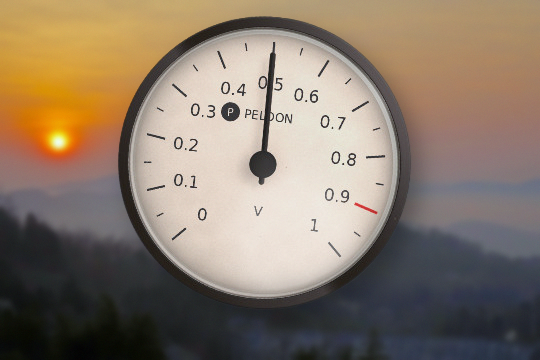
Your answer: **0.5** V
